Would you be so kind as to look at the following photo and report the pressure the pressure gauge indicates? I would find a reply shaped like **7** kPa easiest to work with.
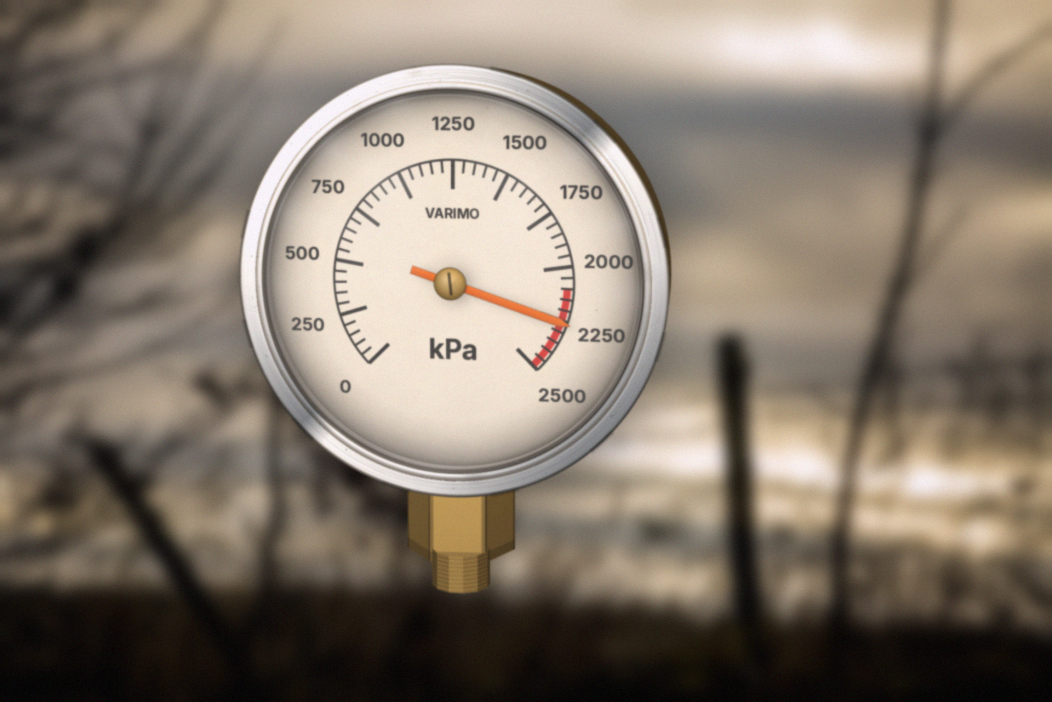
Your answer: **2250** kPa
